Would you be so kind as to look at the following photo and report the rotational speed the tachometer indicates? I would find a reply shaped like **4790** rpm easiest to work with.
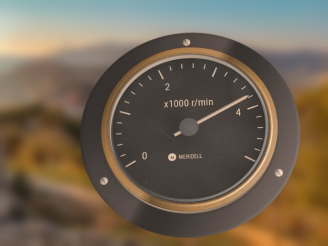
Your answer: **3800** rpm
